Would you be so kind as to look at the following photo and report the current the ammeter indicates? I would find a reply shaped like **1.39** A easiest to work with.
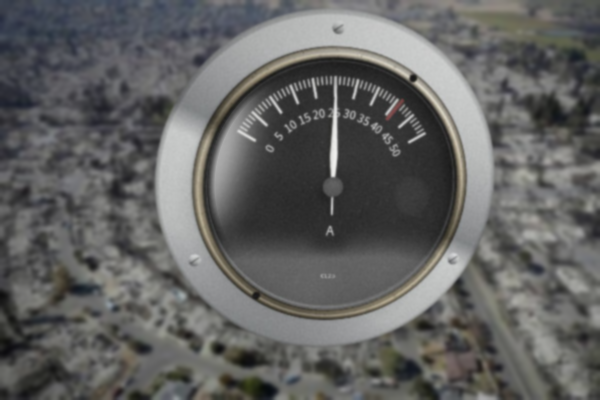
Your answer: **25** A
